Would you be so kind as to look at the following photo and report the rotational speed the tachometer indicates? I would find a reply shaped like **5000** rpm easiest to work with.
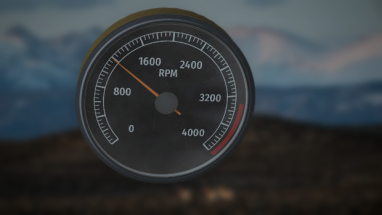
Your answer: **1200** rpm
